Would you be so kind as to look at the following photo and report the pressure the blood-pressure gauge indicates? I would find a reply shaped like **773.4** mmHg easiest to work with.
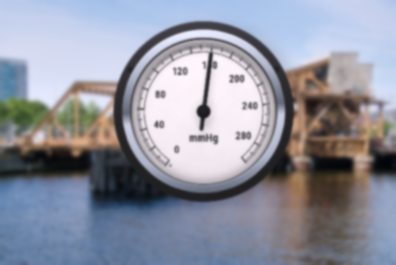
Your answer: **160** mmHg
